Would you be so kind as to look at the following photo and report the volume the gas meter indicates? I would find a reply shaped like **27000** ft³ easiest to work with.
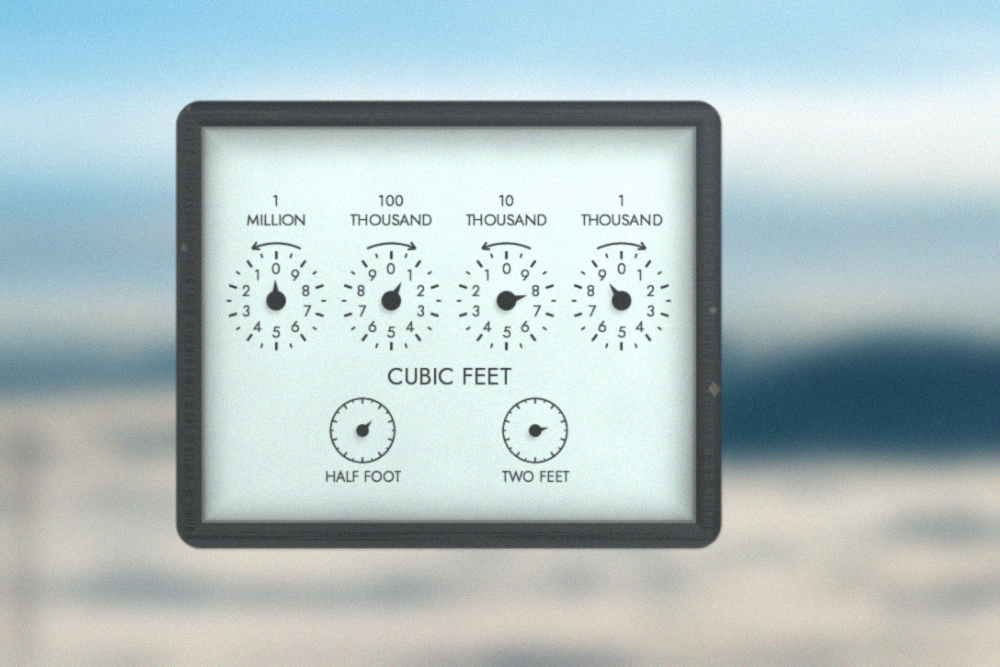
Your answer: **7900** ft³
